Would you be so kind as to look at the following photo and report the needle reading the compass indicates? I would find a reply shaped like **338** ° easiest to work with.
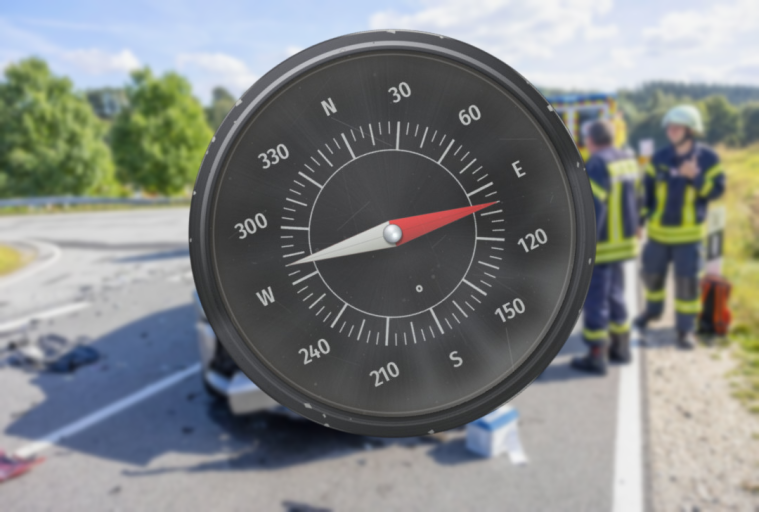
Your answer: **100** °
